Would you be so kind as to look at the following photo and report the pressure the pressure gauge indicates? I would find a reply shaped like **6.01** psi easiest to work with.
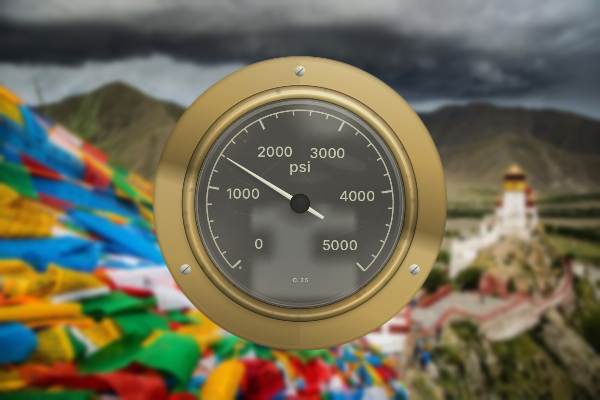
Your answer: **1400** psi
